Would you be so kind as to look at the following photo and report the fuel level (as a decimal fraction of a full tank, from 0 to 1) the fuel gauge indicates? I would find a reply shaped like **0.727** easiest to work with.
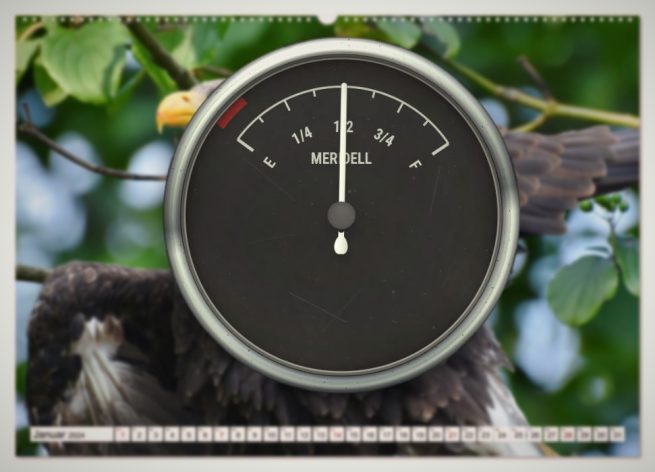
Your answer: **0.5**
